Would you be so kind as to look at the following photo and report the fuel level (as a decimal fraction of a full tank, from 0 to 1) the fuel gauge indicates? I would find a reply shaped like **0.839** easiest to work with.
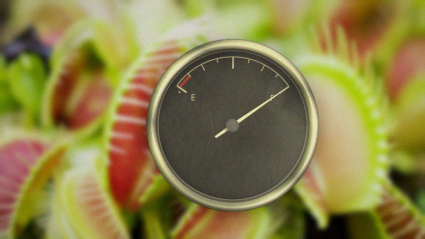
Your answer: **1**
